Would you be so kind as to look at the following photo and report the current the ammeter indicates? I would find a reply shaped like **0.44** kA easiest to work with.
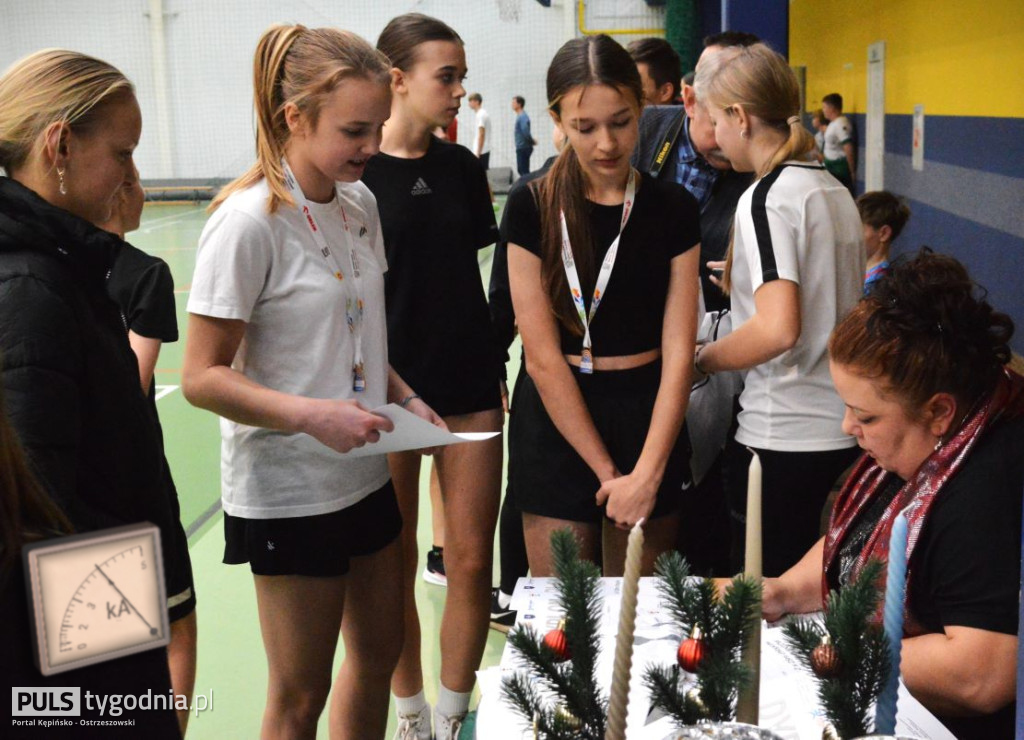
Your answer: **4** kA
